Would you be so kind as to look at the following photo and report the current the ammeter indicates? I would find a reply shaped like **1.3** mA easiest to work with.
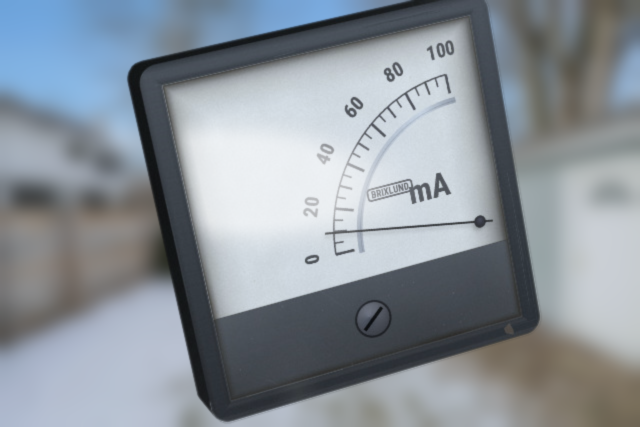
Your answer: **10** mA
